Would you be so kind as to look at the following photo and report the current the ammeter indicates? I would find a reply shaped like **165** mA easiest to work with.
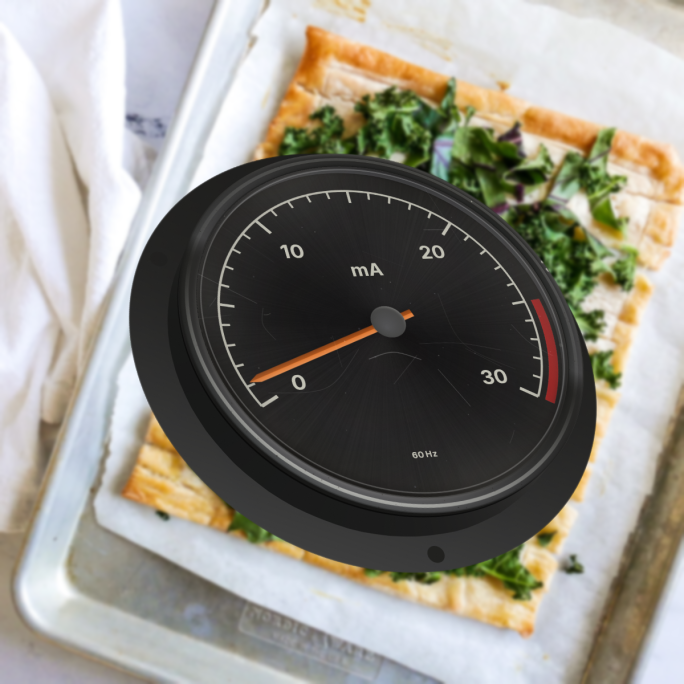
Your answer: **1** mA
